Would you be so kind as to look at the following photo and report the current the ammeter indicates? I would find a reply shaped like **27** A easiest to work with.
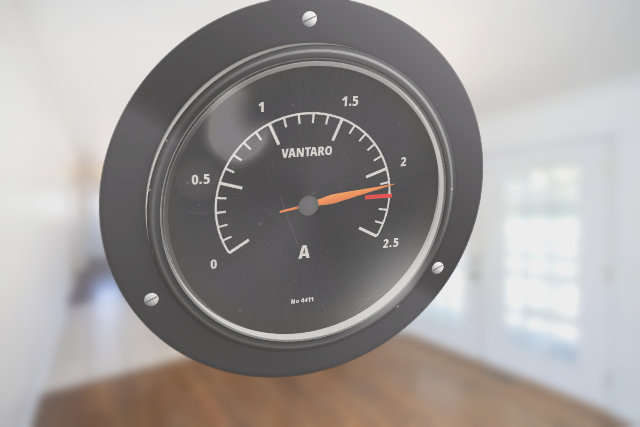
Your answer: **2.1** A
